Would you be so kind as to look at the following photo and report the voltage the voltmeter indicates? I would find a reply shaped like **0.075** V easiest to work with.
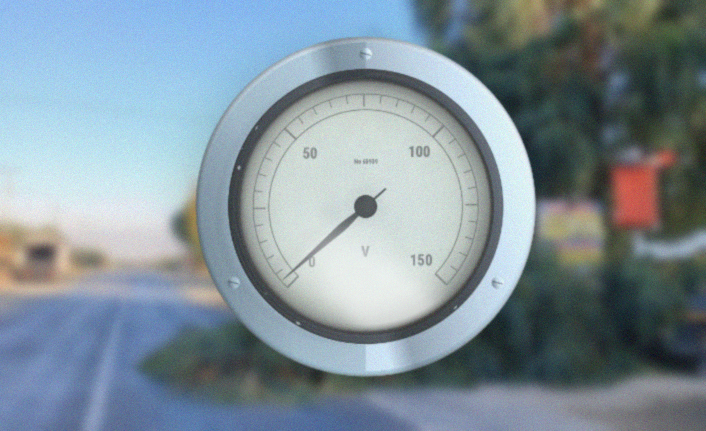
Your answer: **2.5** V
